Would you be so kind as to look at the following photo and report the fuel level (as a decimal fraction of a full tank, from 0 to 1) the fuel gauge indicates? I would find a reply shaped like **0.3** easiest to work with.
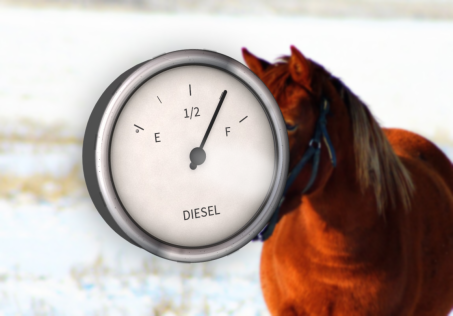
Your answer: **0.75**
